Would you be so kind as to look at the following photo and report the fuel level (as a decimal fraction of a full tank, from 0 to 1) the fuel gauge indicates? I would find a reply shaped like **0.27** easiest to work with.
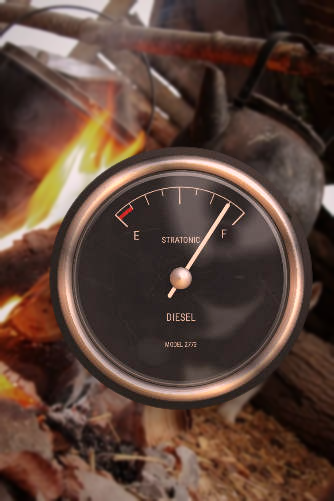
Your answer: **0.875**
